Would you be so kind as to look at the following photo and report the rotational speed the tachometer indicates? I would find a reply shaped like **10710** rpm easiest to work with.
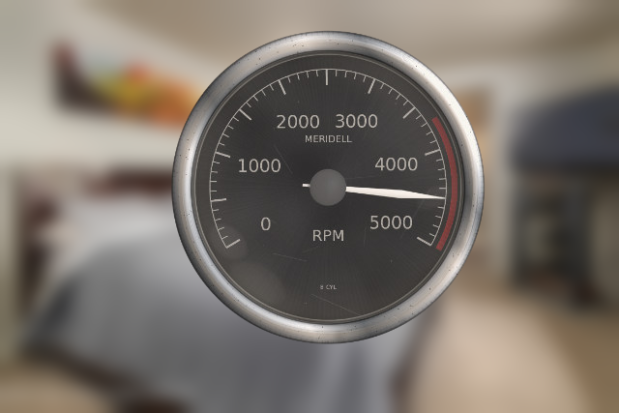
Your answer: **4500** rpm
